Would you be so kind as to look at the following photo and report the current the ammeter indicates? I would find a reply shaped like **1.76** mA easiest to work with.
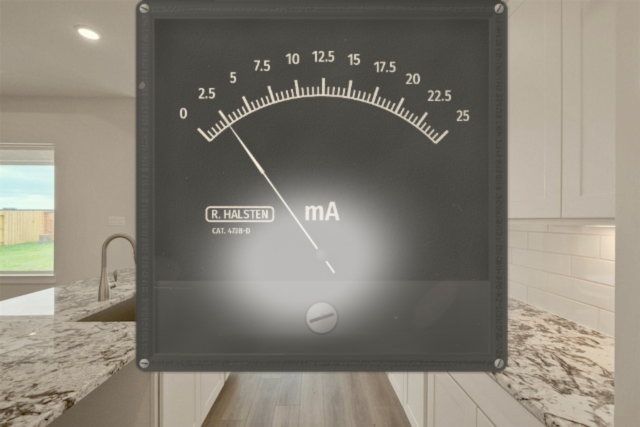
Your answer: **2.5** mA
